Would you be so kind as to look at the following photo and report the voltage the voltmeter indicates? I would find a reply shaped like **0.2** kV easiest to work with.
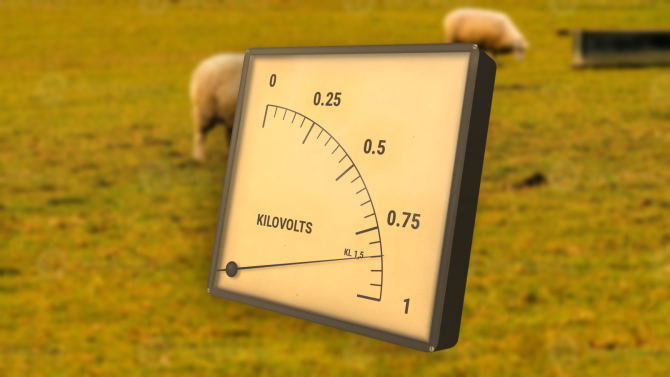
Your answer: **0.85** kV
